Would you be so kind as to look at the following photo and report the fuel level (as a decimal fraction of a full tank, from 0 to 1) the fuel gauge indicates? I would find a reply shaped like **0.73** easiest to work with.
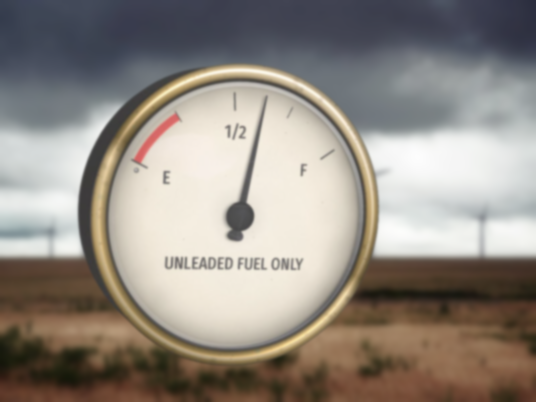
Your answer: **0.625**
